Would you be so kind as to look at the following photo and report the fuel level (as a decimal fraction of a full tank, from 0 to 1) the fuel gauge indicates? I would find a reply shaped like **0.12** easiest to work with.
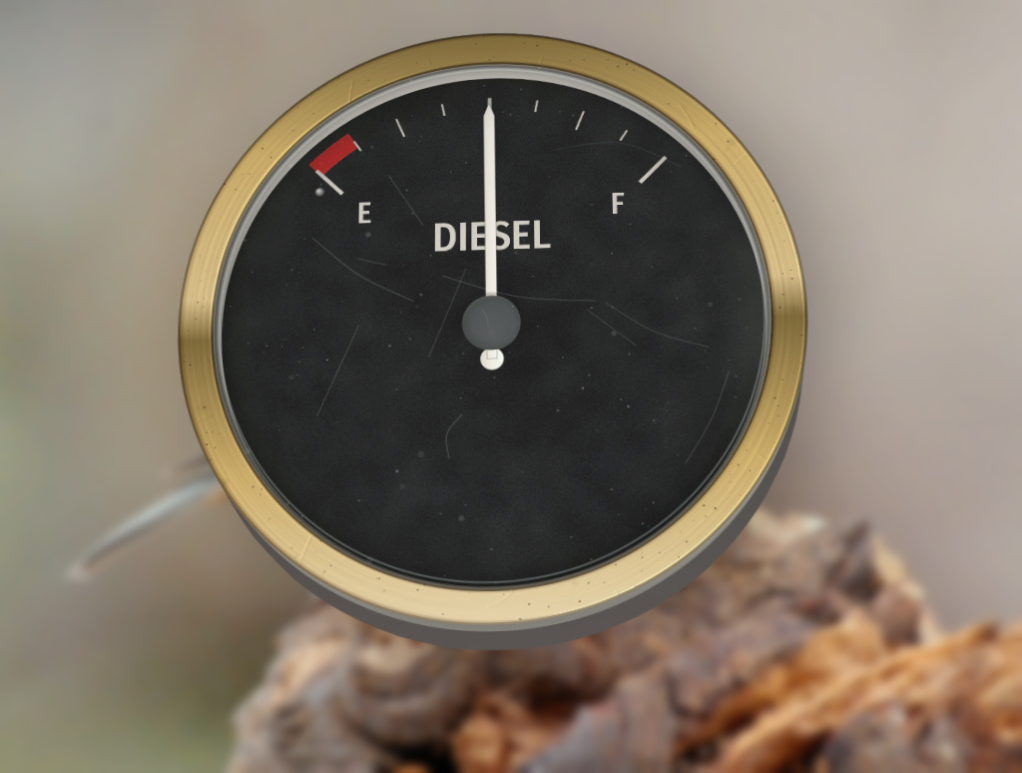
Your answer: **0.5**
